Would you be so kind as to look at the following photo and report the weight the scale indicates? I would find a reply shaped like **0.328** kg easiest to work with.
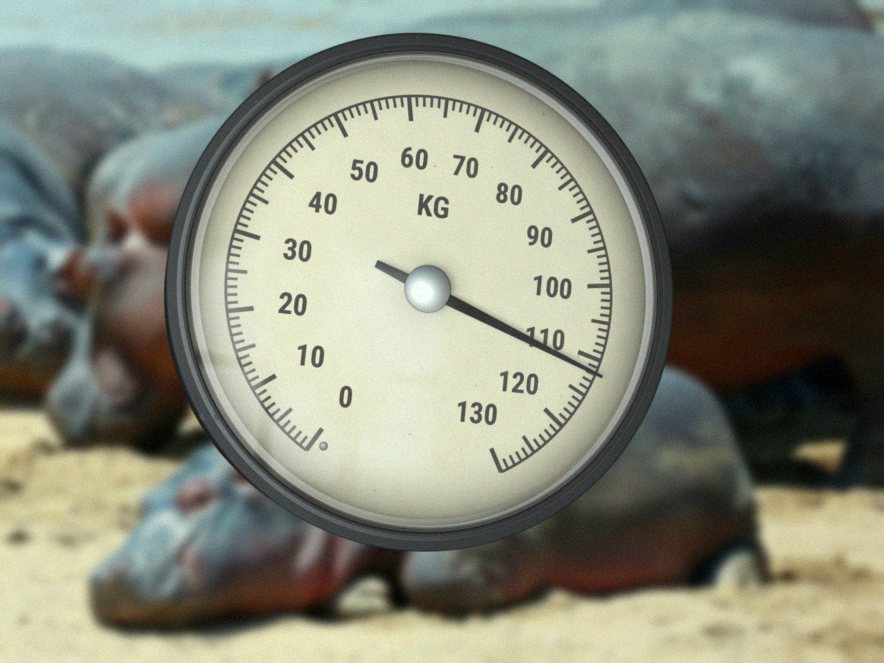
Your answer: **112** kg
